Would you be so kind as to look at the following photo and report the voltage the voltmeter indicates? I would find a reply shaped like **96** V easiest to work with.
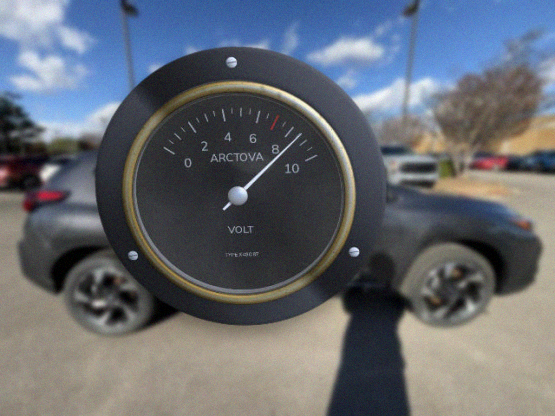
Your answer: **8.5** V
